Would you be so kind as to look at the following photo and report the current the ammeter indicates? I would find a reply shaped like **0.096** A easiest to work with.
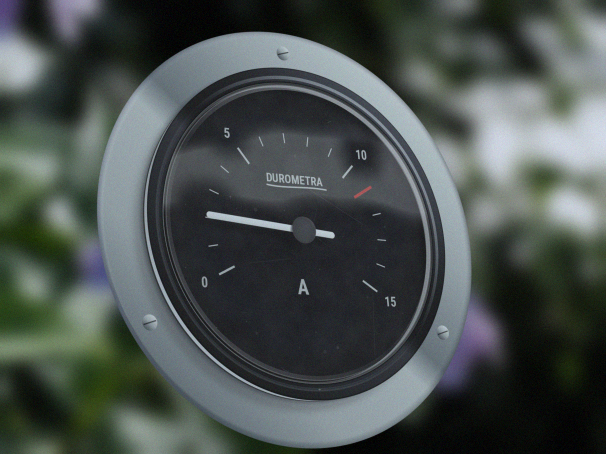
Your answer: **2** A
